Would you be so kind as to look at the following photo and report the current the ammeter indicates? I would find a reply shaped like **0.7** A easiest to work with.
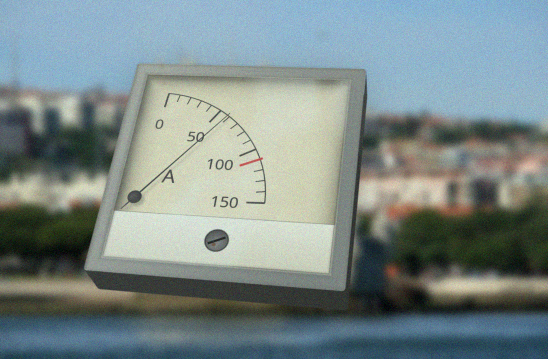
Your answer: **60** A
